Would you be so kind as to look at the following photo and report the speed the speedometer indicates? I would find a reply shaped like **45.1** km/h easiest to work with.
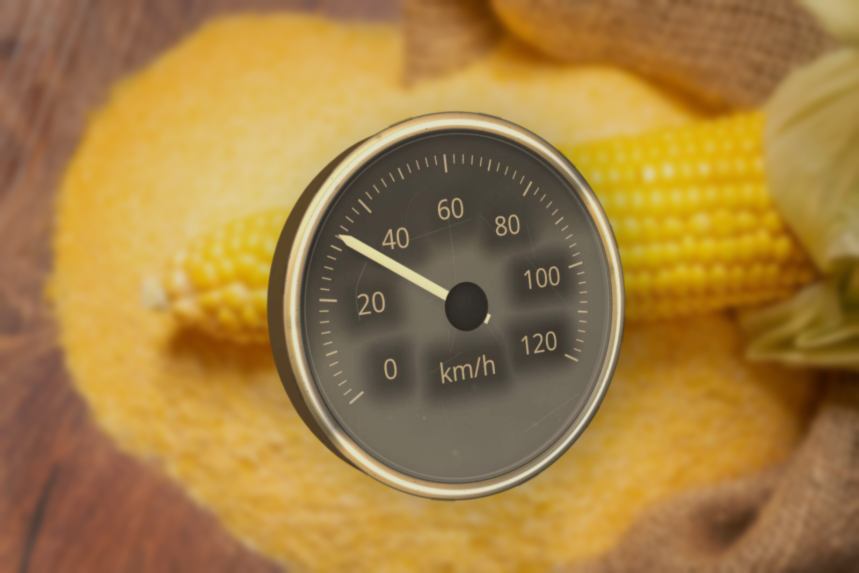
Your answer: **32** km/h
